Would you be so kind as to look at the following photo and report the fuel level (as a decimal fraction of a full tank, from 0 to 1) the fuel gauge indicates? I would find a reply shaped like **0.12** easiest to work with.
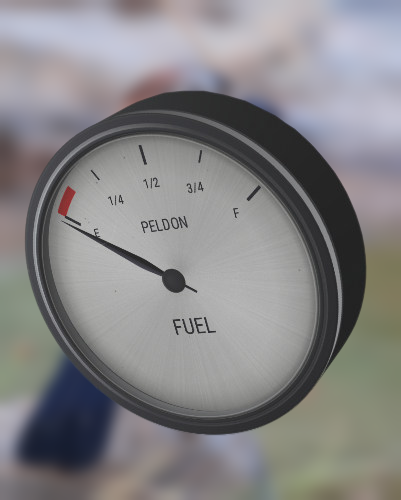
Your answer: **0**
